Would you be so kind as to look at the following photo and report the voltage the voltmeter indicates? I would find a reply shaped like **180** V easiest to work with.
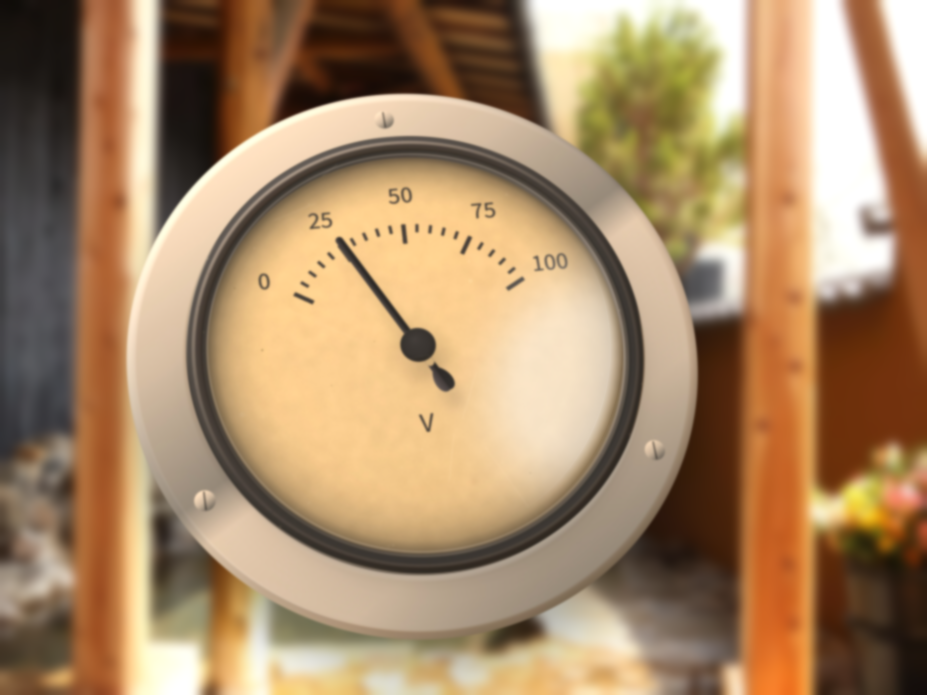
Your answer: **25** V
